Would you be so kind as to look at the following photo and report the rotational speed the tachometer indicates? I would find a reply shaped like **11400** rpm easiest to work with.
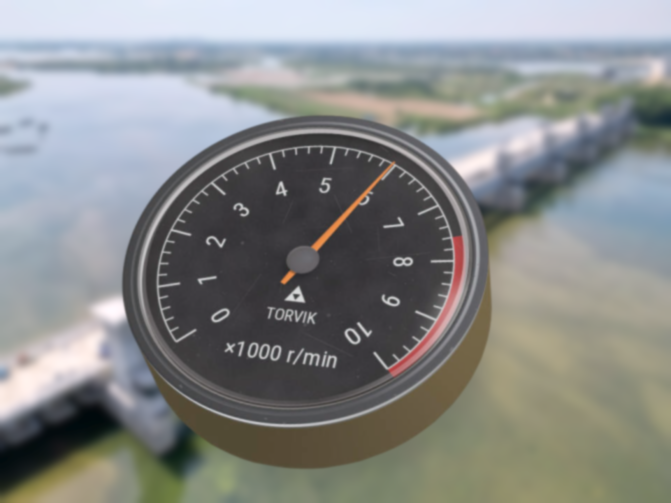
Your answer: **6000** rpm
